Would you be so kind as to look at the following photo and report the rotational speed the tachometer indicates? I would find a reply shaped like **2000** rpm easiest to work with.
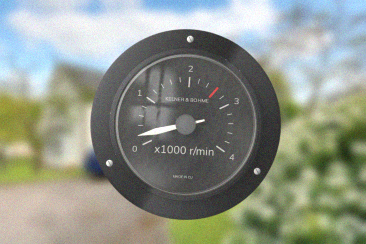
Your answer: **200** rpm
